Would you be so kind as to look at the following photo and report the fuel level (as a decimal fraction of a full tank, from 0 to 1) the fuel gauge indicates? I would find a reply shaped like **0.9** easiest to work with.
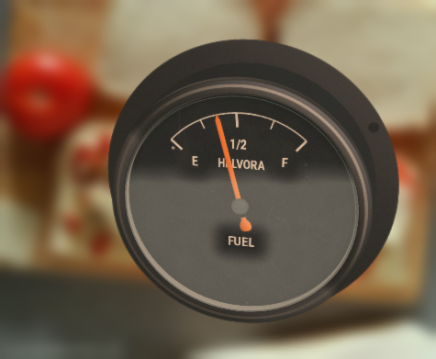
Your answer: **0.375**
